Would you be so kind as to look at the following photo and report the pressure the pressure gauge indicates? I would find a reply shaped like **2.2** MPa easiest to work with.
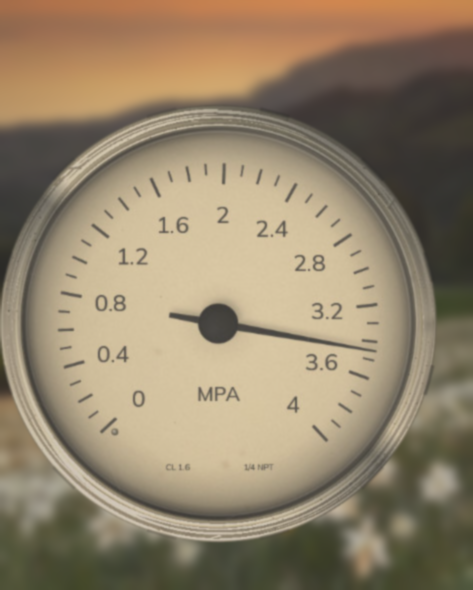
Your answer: **3.45** MPa
